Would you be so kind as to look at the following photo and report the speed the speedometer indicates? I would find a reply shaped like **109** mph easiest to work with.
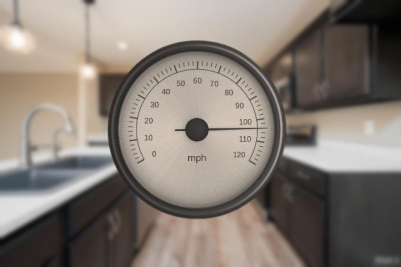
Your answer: **104** mph
